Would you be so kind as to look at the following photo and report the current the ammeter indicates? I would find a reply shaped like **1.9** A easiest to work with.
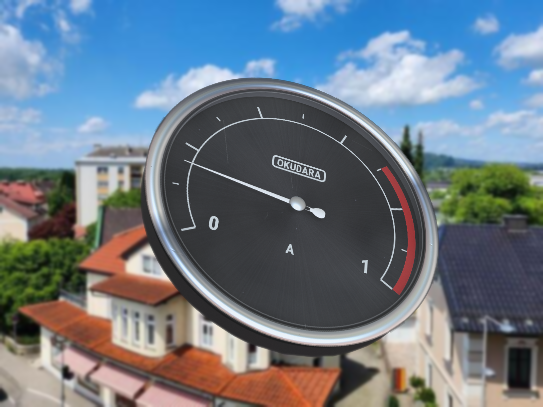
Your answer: **0.15** A
